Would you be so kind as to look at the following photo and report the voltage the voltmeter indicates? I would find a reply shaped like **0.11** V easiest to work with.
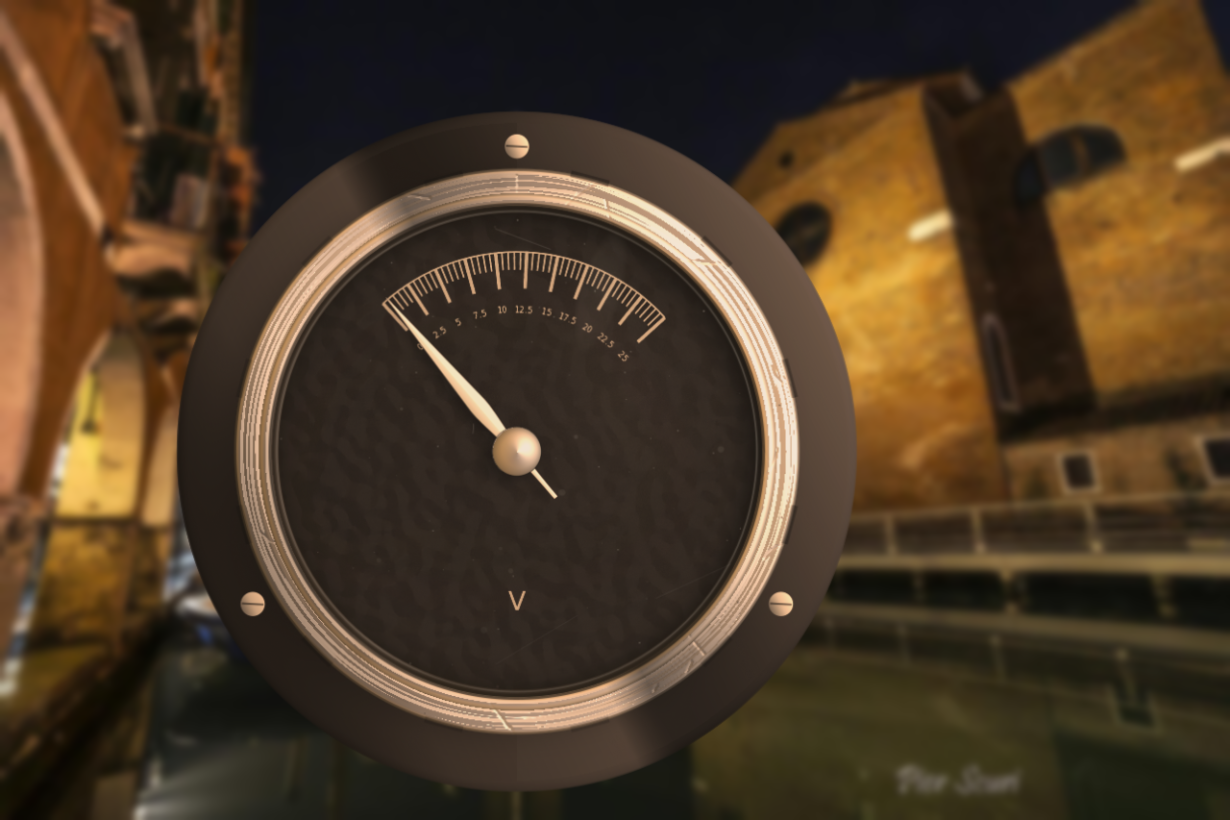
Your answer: **0.5** V
